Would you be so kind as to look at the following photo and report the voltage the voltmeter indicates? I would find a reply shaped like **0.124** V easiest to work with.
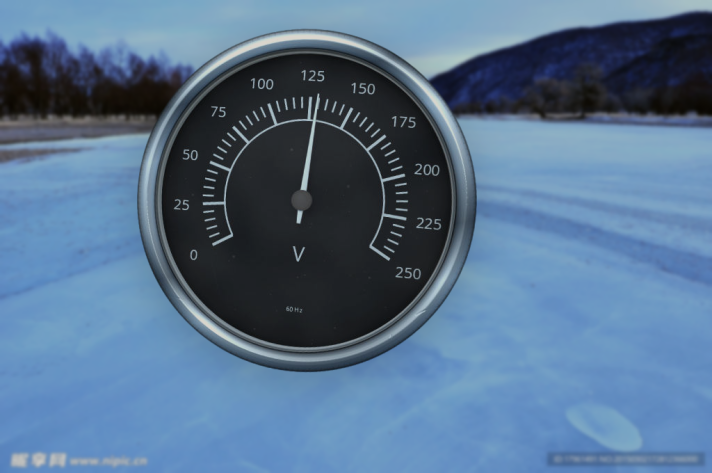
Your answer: **130** V
